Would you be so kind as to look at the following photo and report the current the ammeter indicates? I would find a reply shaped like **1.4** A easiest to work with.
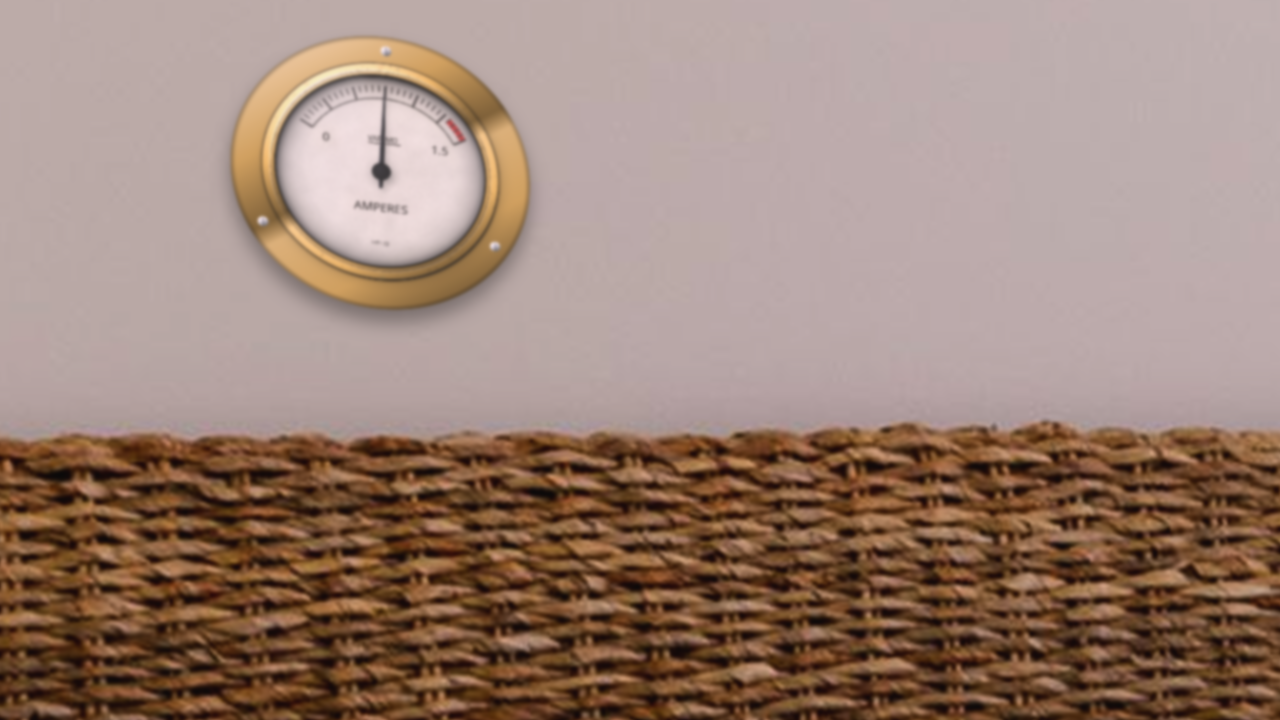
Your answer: **0.75** A
